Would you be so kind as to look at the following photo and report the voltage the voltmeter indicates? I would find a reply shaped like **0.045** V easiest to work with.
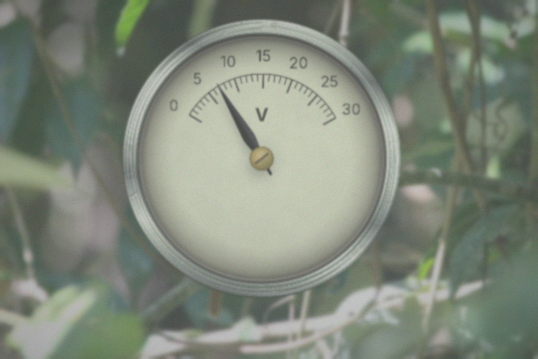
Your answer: **7** V
